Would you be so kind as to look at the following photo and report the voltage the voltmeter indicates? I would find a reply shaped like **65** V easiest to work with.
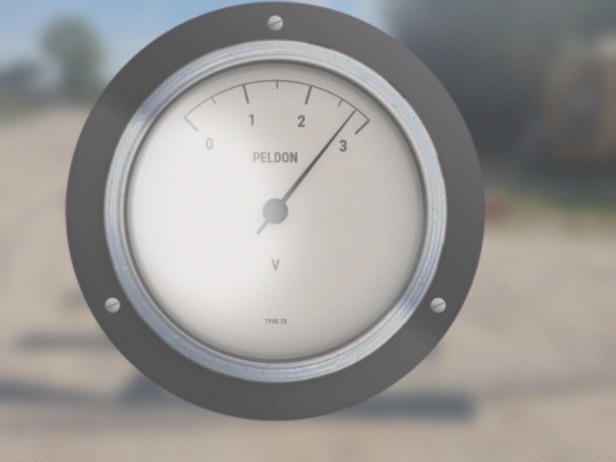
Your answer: **2.75** V
